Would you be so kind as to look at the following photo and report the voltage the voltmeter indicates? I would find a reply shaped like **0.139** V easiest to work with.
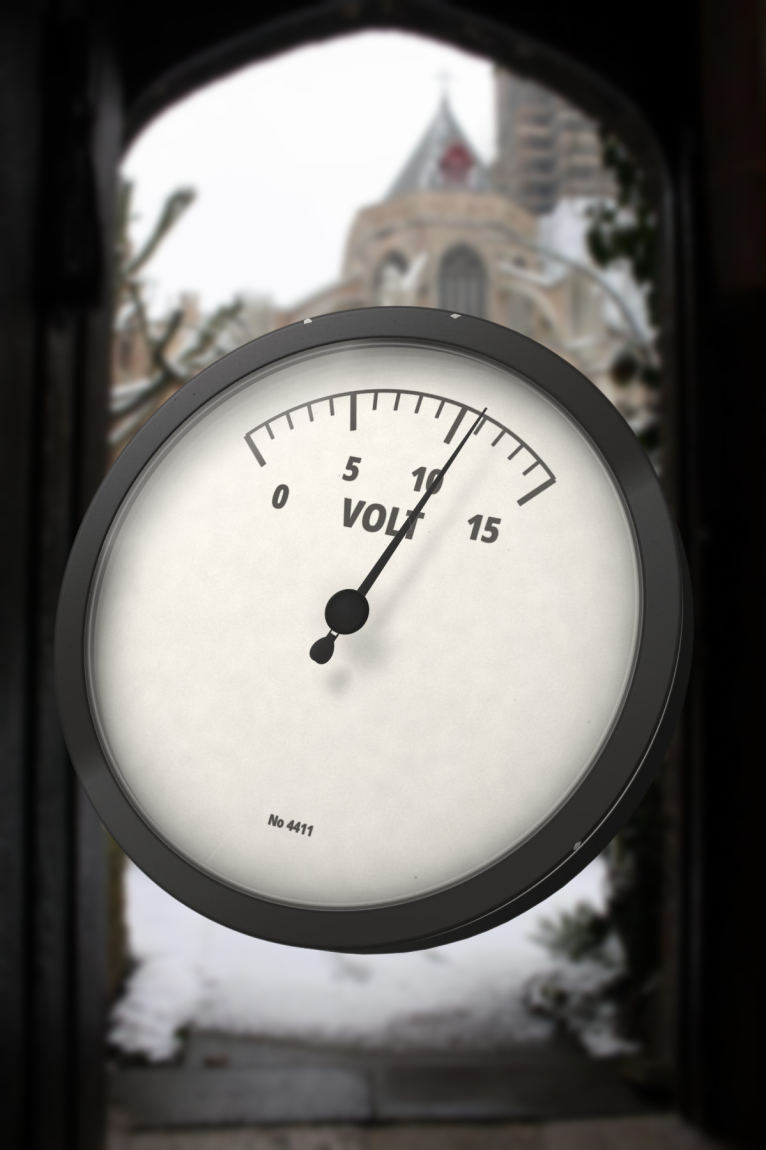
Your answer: **11** V
